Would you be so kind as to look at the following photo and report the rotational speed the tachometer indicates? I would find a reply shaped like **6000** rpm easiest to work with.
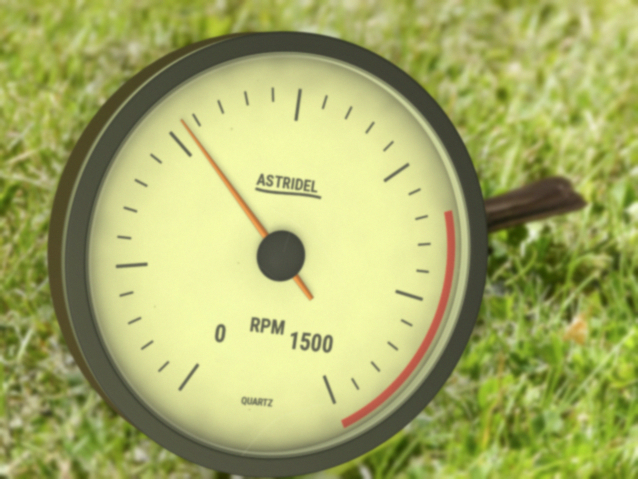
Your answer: **525** rpm
